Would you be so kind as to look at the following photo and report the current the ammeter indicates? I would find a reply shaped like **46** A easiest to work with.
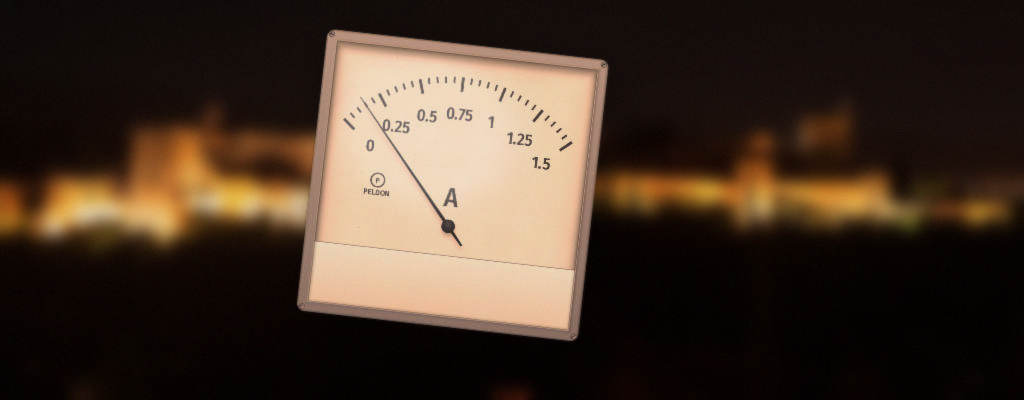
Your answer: **0.15** A
